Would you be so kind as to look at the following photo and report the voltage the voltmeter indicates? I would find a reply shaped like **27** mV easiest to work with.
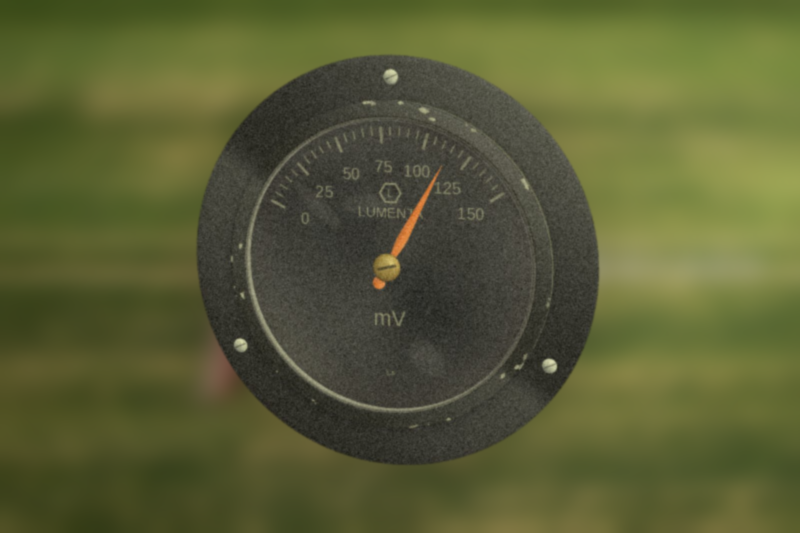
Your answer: **115** mV
